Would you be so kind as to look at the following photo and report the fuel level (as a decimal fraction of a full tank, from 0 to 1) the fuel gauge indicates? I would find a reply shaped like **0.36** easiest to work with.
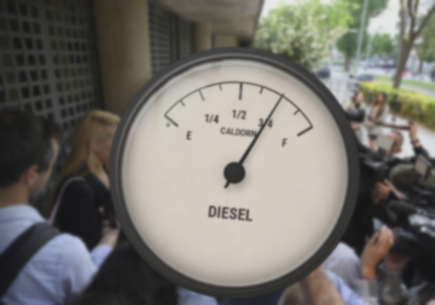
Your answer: **0.75**
